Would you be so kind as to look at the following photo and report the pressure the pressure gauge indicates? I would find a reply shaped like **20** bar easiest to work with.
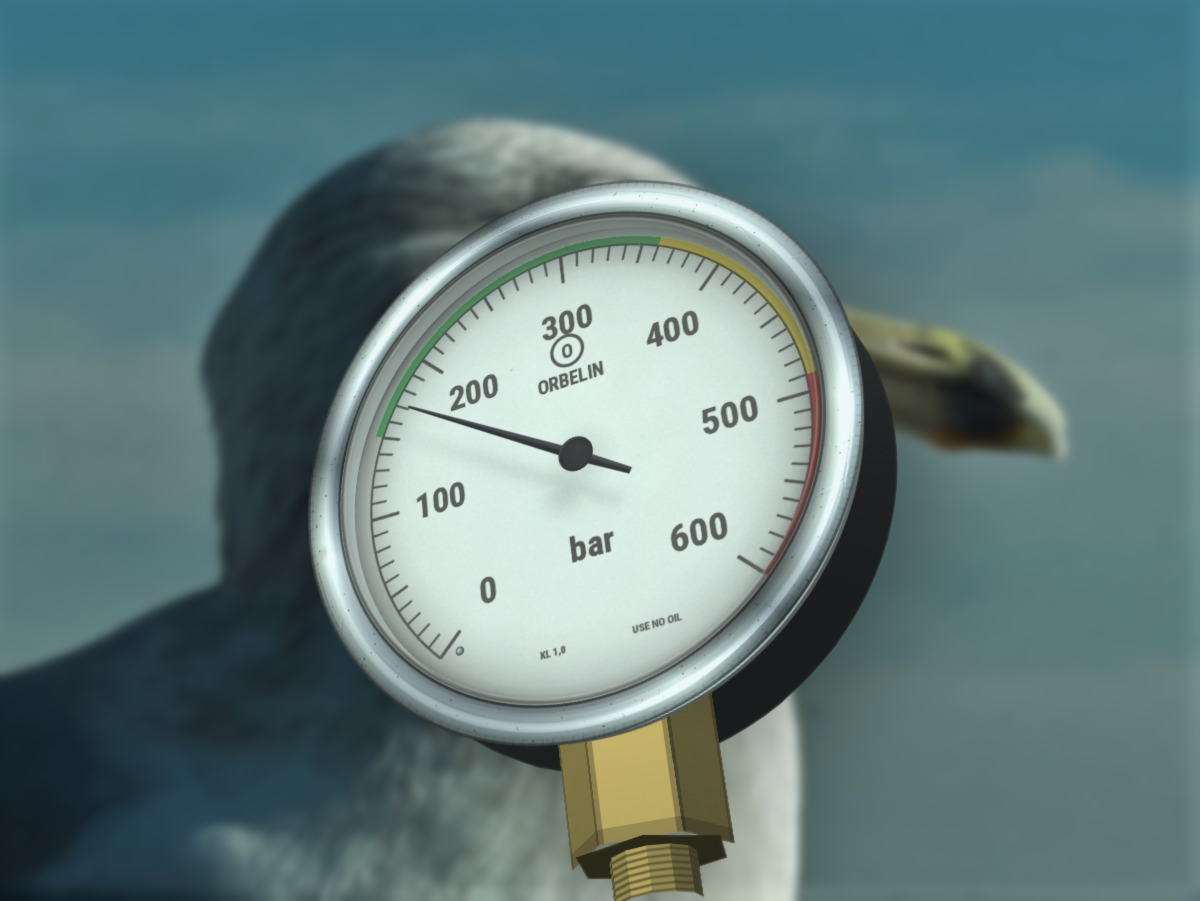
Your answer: **170** bar
